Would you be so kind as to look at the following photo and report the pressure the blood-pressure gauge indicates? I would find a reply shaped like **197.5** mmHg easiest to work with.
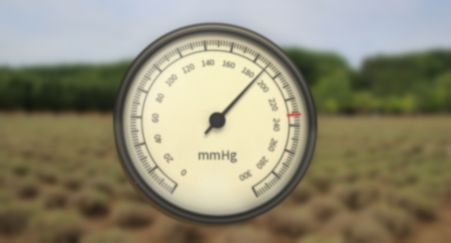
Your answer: **190** mmHg
